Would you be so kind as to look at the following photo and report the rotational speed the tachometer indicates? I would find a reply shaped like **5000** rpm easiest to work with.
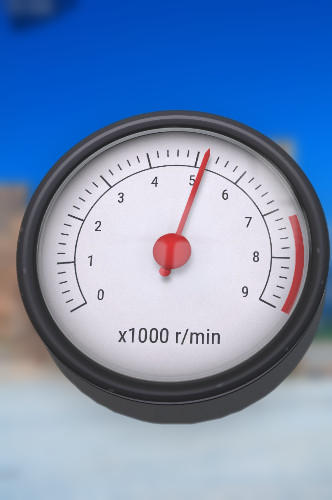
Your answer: **5200** rpm
